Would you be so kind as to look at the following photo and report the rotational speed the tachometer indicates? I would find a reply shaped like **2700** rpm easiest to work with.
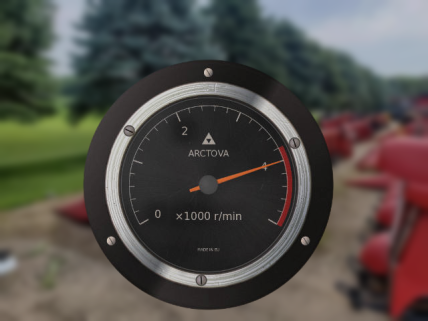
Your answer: **4000** rpm
